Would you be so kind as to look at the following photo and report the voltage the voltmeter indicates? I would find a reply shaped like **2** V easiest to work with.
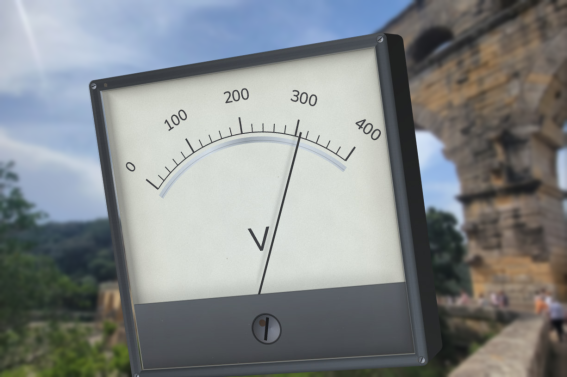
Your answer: **310** V
